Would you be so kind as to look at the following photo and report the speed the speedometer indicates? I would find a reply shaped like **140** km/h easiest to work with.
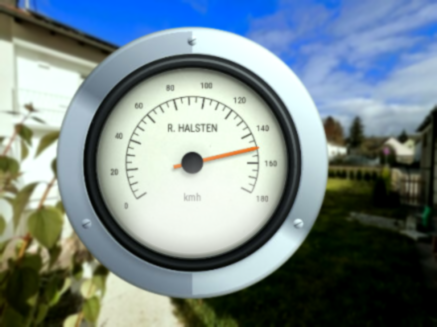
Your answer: **150** km/h
